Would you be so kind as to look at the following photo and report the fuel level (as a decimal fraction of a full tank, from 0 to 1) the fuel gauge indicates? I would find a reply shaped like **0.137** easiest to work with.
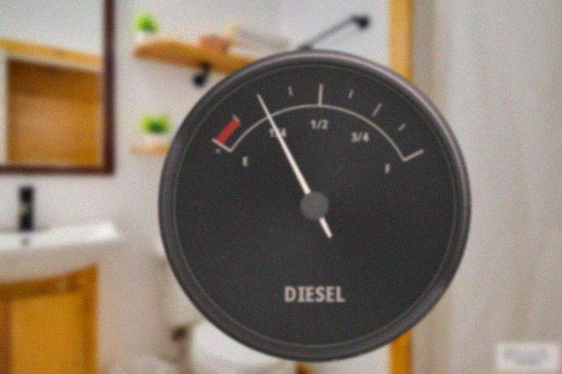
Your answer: **0.25**
